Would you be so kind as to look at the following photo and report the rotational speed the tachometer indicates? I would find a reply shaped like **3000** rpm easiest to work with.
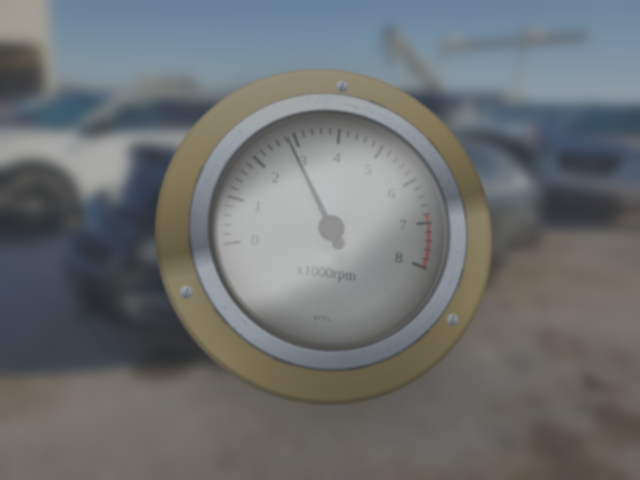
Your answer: **2800** rpm
